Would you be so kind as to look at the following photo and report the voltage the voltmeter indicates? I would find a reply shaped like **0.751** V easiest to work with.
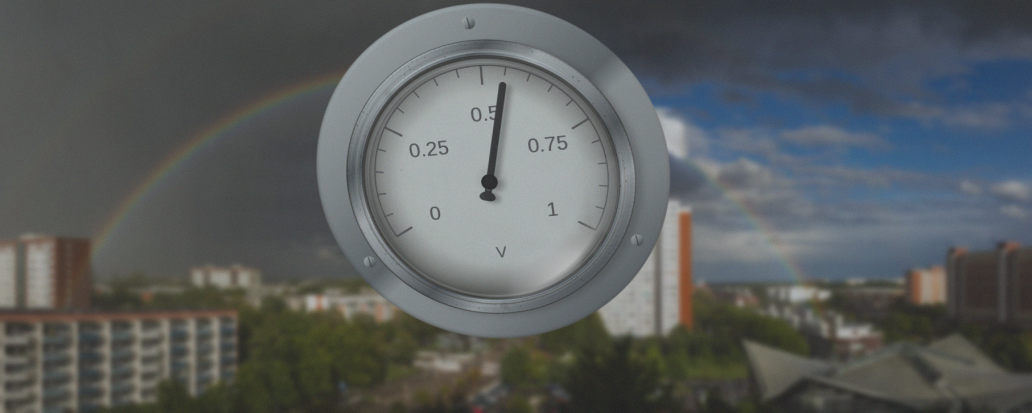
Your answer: **0.55** V
